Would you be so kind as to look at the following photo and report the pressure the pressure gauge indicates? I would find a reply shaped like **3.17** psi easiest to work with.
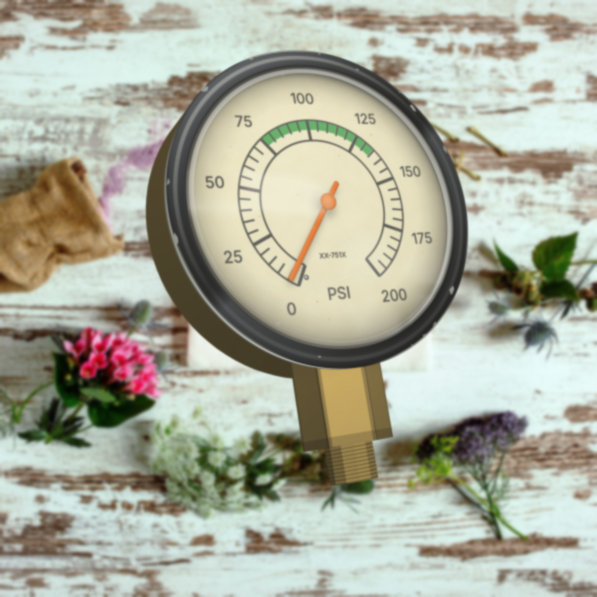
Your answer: **5** psi
